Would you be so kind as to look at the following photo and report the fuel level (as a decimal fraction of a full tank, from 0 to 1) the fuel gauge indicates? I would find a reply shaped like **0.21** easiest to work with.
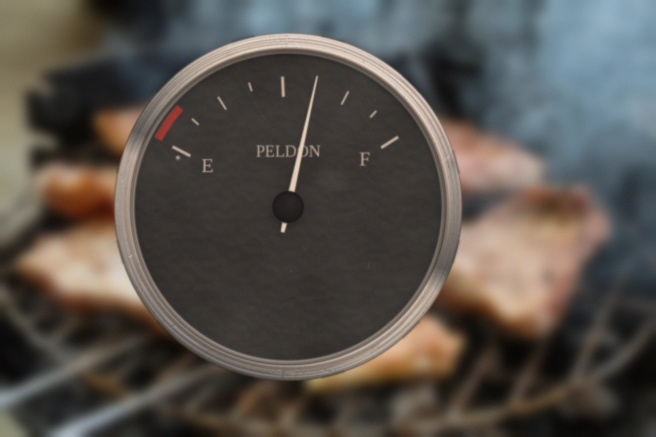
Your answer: **0.625**
